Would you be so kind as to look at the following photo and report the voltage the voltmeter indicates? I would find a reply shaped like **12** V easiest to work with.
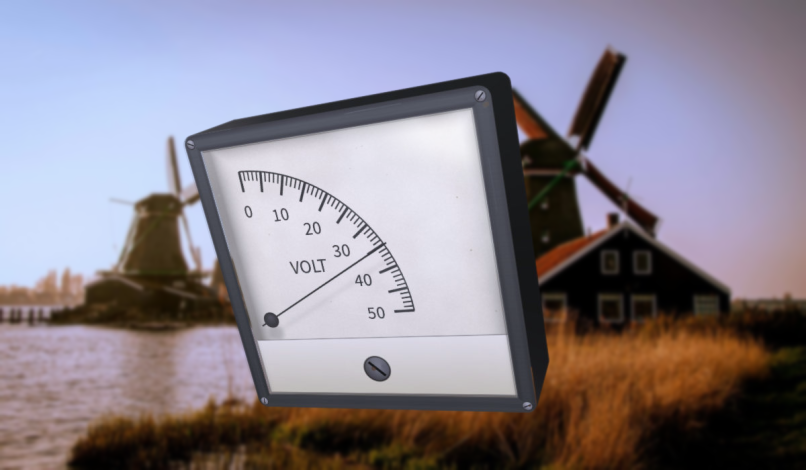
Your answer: **35** V
